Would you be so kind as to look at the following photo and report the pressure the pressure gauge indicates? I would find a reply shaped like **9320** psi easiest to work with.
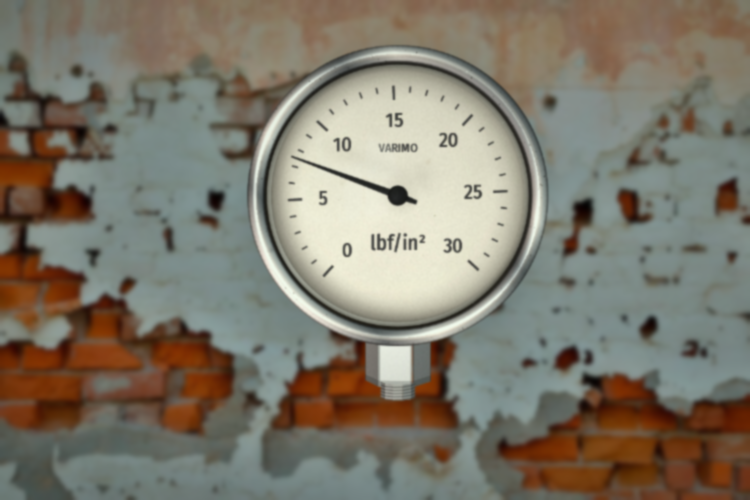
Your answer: **7.5** psi
